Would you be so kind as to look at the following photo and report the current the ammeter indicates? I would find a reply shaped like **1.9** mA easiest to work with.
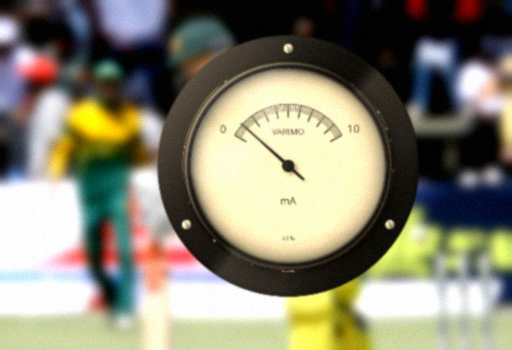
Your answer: **1** mA
